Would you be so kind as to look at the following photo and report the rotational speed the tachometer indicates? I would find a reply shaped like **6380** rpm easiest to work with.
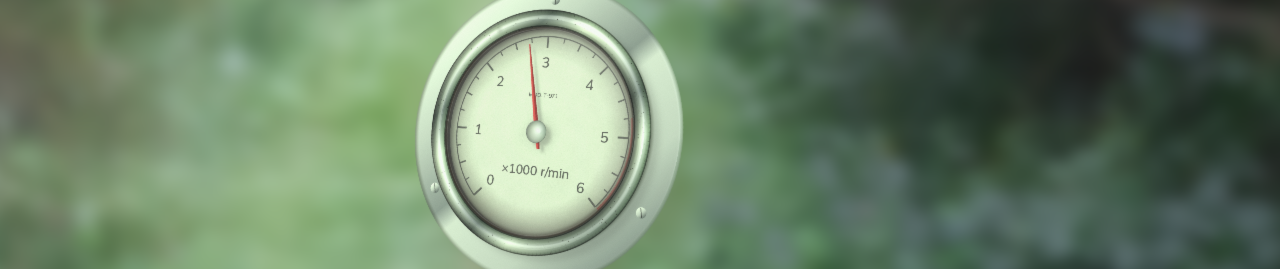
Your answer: **2750** rpm
